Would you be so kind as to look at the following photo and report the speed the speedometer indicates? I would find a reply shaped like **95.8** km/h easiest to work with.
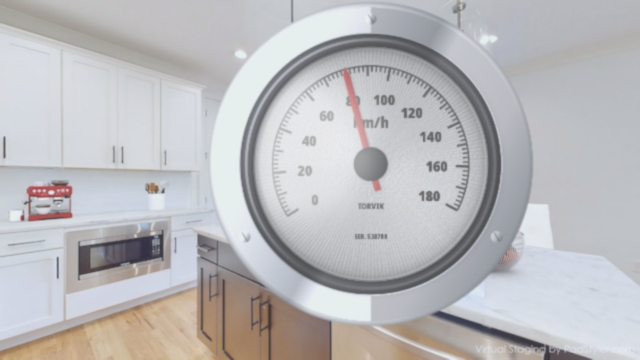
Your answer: **80** km/h
